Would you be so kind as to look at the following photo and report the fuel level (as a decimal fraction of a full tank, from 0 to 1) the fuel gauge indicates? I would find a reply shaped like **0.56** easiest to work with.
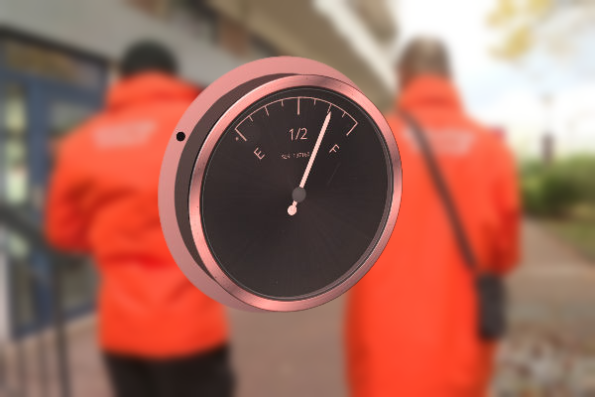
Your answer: **0.75**
